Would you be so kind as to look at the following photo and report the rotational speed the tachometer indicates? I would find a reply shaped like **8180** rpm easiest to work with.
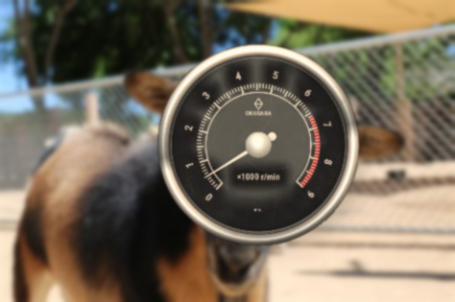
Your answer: **500** rpm
